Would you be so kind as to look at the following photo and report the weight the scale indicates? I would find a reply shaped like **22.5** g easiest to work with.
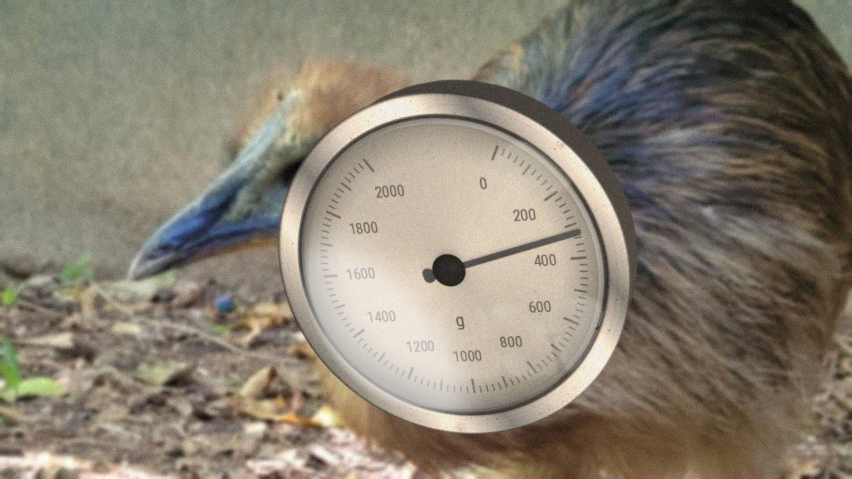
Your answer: **320** g
